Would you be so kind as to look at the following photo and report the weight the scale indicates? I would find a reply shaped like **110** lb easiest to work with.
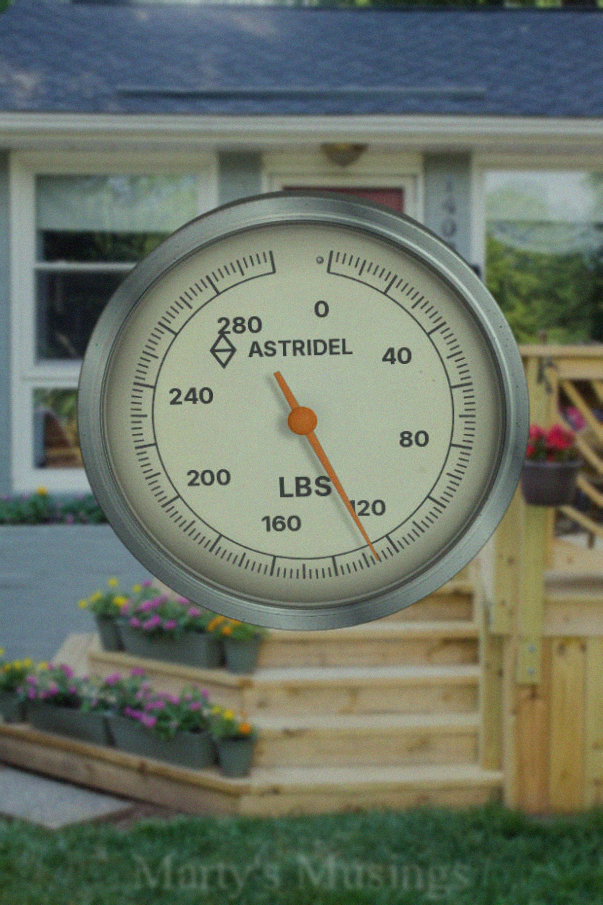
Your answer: **126** lb
